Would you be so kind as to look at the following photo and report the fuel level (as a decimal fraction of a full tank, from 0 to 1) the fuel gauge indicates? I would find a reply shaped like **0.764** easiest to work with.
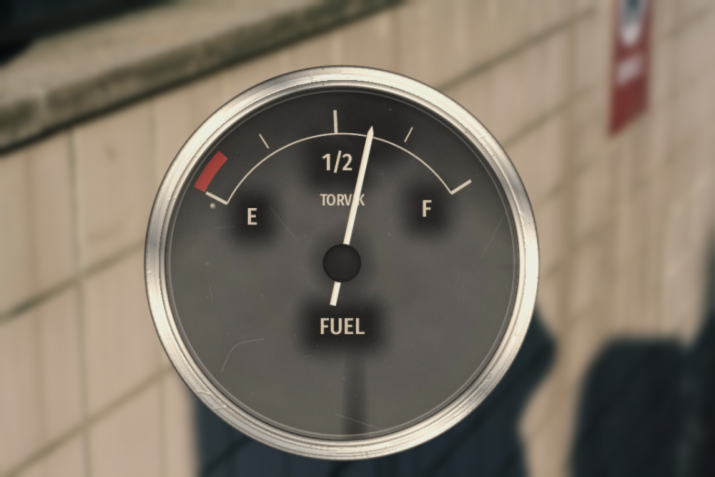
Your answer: **0.625**
